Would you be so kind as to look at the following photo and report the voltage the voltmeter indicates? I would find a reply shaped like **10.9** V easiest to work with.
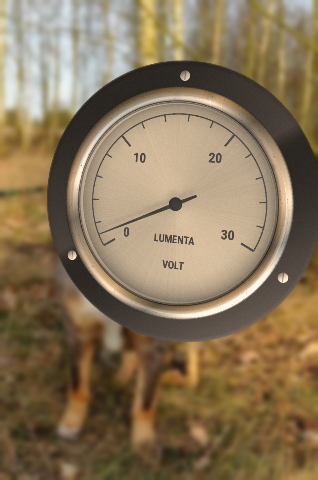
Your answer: **1** V
